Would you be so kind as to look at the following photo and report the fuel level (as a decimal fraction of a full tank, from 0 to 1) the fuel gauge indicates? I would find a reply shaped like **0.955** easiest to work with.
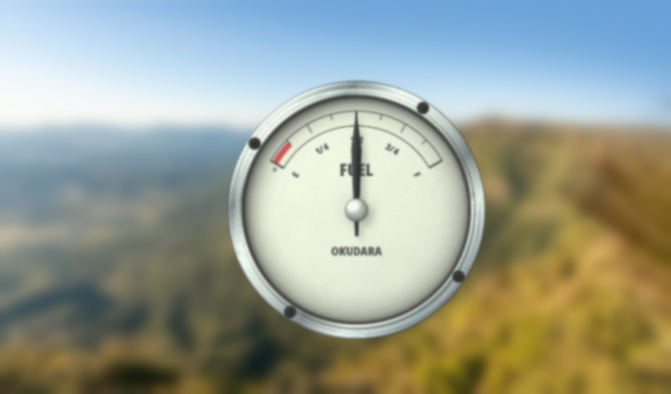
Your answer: **0.5**
